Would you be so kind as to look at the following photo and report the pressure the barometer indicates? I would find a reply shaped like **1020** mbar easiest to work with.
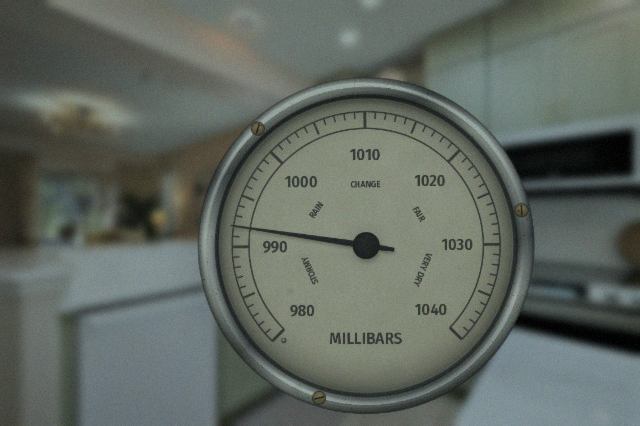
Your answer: **992** mbar
